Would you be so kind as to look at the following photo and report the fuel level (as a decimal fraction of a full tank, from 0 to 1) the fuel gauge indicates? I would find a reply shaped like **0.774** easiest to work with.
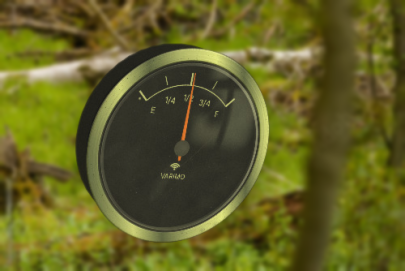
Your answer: **0.5**
